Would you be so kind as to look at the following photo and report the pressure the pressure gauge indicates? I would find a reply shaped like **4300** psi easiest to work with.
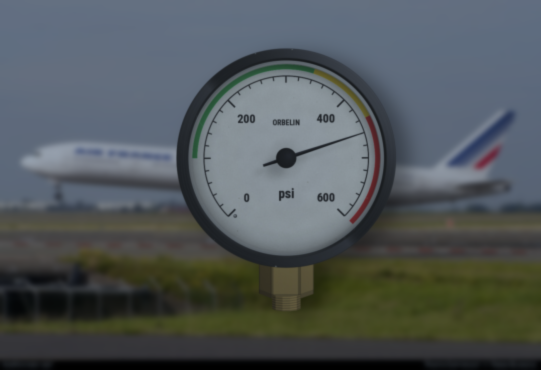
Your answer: **460** psi
